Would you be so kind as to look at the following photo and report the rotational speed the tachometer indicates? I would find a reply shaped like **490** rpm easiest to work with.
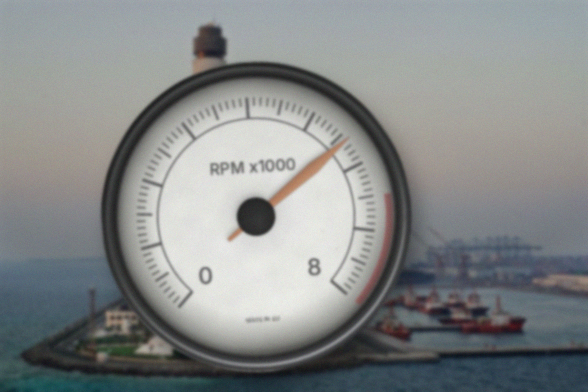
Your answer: **5600** rpm
